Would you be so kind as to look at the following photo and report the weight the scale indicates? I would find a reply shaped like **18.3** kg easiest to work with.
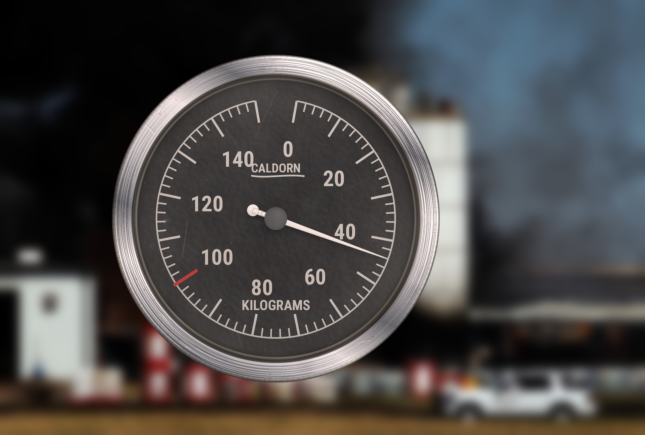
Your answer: **44** kg
